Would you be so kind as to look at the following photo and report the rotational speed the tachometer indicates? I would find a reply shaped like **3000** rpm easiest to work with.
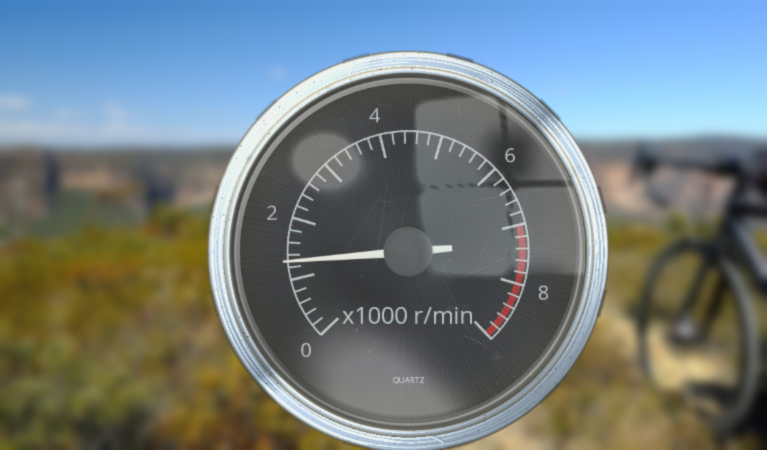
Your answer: **1300** rpm
